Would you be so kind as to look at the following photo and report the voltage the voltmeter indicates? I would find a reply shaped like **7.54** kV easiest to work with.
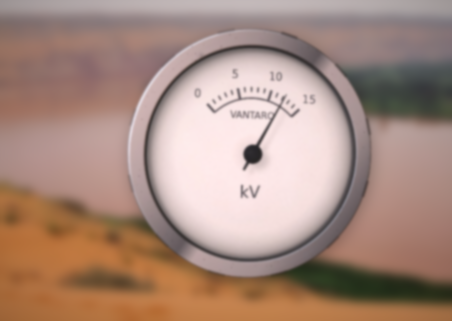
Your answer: **12** kV
